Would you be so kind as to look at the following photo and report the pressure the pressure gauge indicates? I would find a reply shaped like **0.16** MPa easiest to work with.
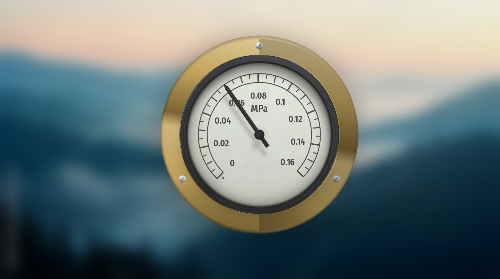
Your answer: **0.06** MPa
